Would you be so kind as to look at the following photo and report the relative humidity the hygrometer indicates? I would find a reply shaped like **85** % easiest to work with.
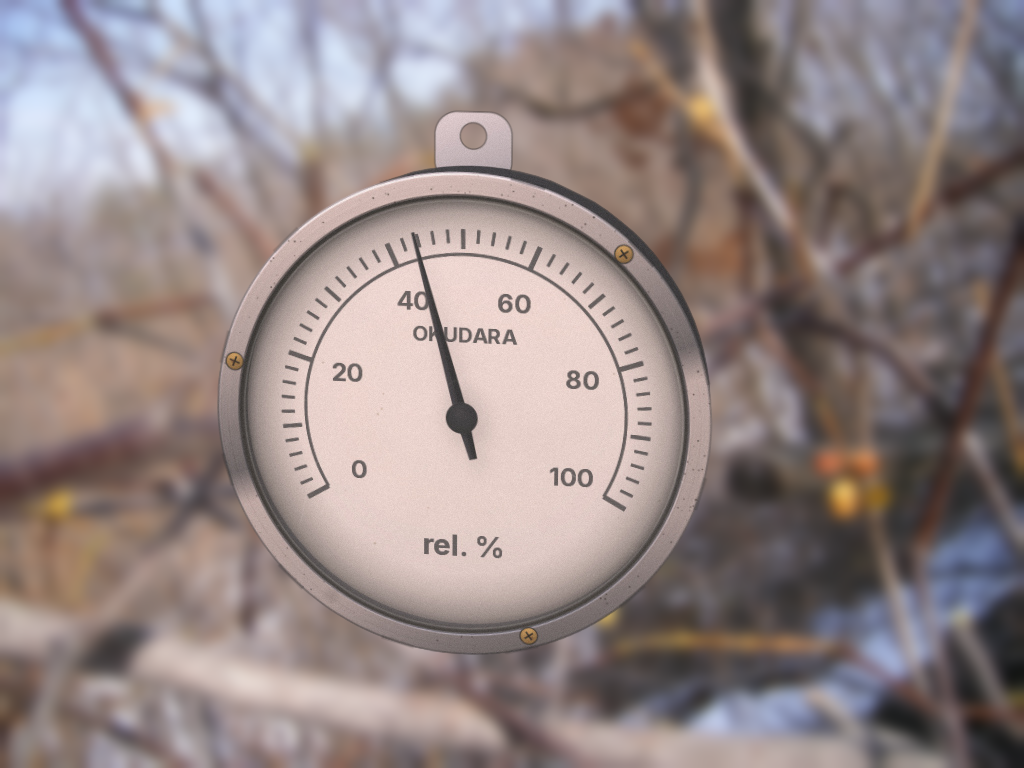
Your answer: **44** %
